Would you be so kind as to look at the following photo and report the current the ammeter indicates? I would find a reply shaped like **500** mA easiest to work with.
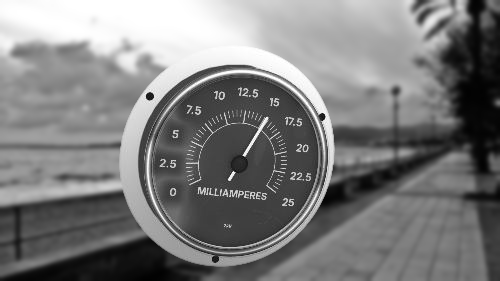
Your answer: **15** mA
